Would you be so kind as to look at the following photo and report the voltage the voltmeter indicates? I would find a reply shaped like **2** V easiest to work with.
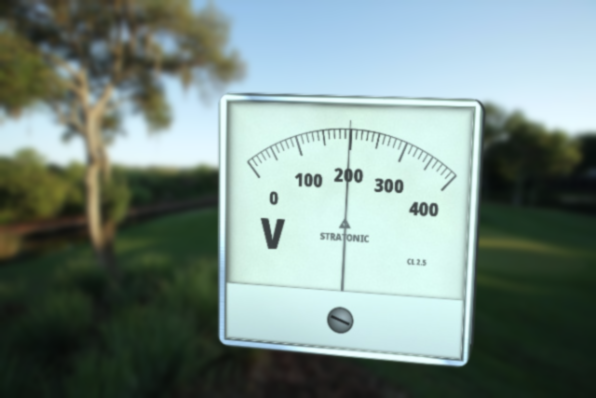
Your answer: **200** V
